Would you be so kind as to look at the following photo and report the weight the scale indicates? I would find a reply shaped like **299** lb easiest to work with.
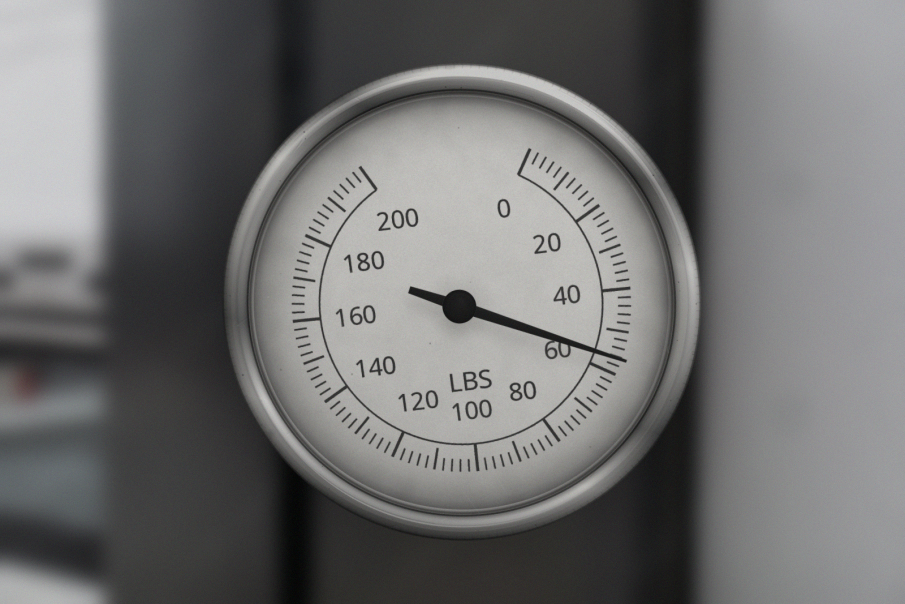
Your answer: **56** lb
